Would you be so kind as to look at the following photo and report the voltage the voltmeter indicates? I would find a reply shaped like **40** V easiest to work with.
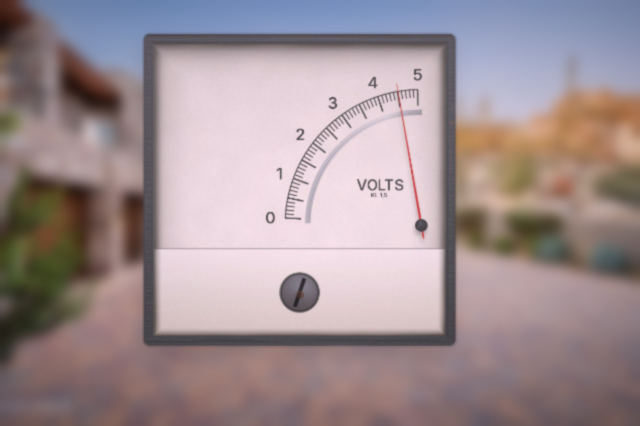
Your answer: **4.5** V
